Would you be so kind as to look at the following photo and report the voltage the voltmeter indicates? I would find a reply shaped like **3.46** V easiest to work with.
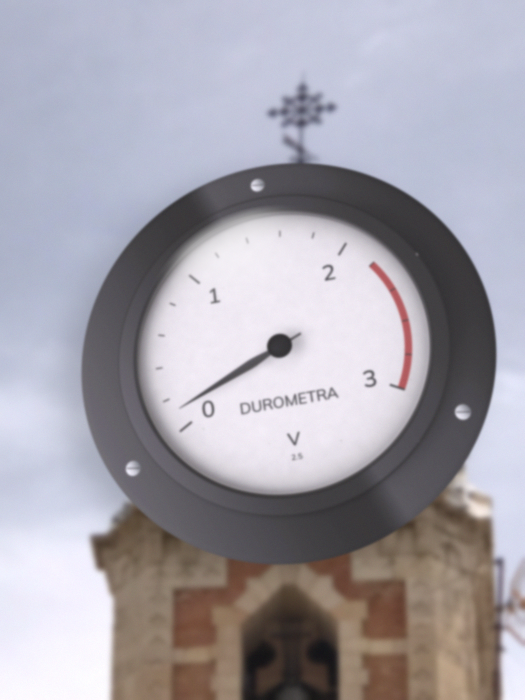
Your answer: **0.1** V
